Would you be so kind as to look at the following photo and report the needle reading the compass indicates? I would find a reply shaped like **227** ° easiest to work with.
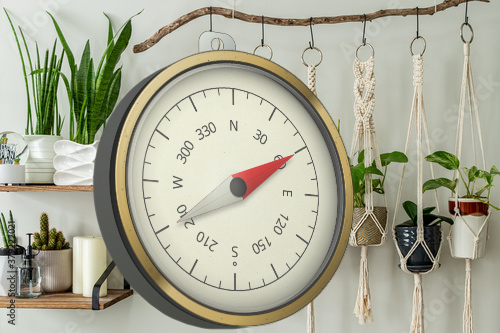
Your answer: **60** °
